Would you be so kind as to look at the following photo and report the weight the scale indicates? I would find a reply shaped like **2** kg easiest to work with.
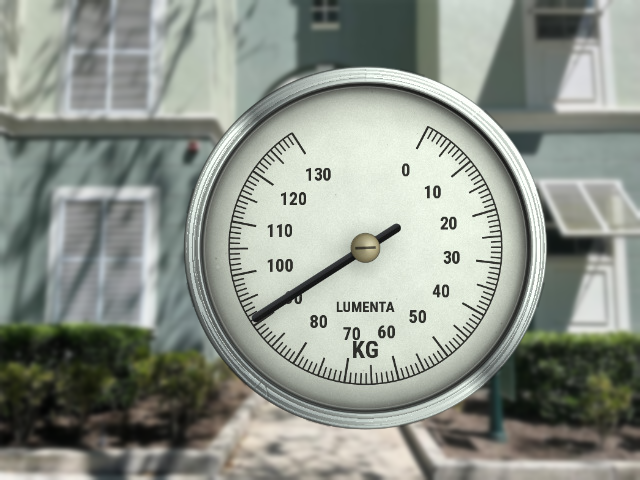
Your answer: **91** kg
